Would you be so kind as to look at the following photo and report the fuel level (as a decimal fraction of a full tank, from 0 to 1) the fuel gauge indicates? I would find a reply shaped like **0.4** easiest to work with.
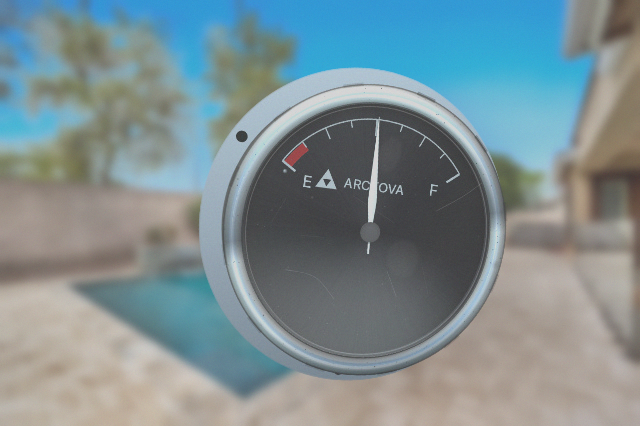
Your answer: **0.5**
